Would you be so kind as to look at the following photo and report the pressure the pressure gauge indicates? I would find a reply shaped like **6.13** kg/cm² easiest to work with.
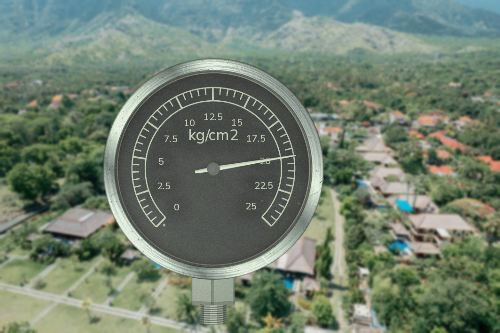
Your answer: **20** kg/cm²
